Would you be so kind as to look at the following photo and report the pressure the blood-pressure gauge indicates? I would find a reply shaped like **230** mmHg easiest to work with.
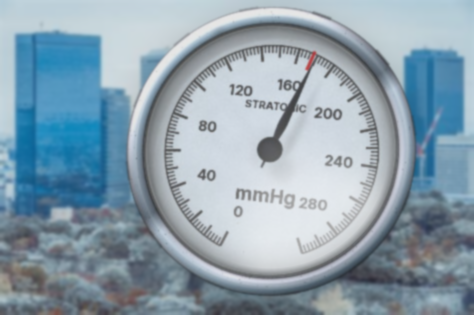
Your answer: **170** mmHg
